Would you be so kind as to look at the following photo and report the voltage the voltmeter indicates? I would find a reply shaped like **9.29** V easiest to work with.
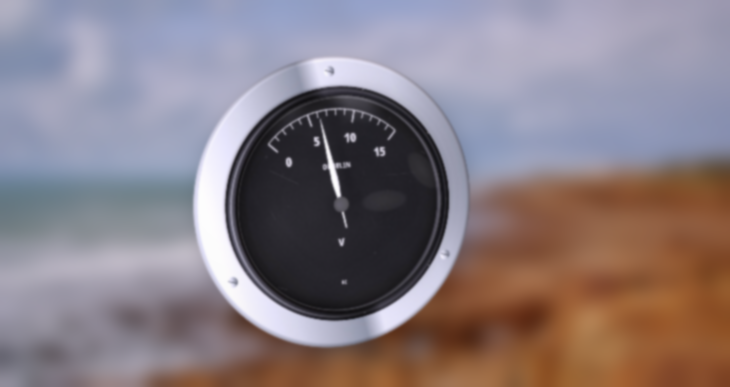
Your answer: **6** V
